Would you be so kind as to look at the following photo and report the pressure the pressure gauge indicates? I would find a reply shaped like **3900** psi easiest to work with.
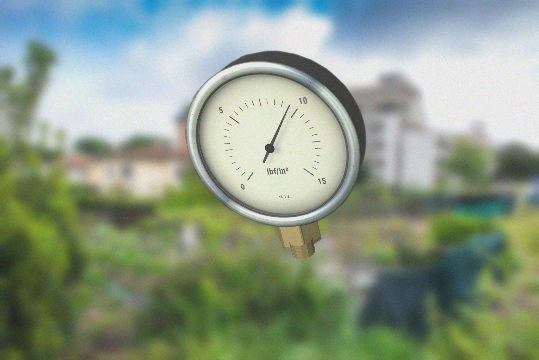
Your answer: **9.5** psi
